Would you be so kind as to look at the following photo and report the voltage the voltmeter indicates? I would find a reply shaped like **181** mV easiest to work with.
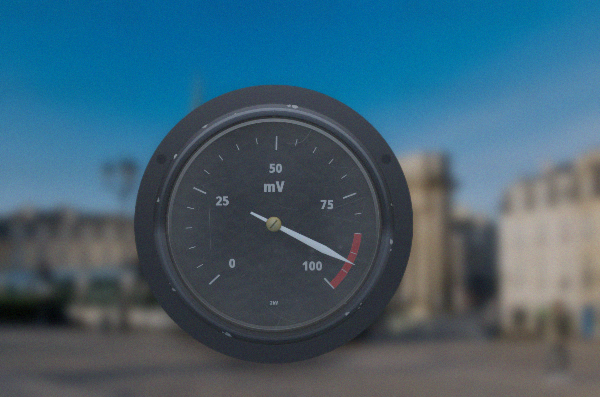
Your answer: **92.5** mV
